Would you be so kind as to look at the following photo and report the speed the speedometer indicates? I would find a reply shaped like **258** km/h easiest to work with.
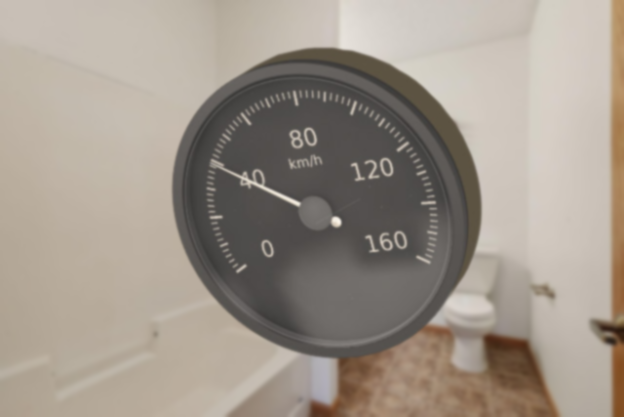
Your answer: **40** km/h
